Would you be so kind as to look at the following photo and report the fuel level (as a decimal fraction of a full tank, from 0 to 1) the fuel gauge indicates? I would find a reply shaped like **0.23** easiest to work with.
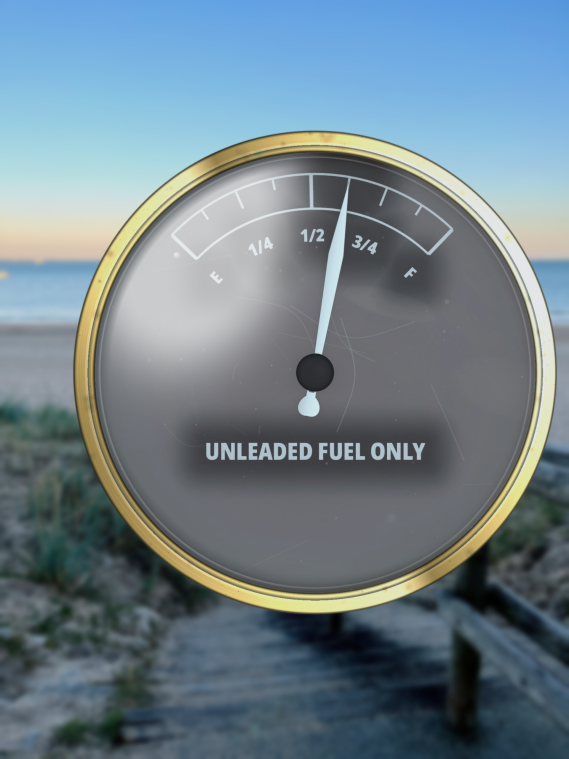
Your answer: **0.625**
